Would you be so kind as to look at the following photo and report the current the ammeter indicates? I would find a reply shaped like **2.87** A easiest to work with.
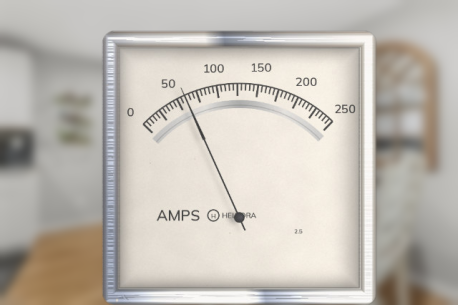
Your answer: **60** A
